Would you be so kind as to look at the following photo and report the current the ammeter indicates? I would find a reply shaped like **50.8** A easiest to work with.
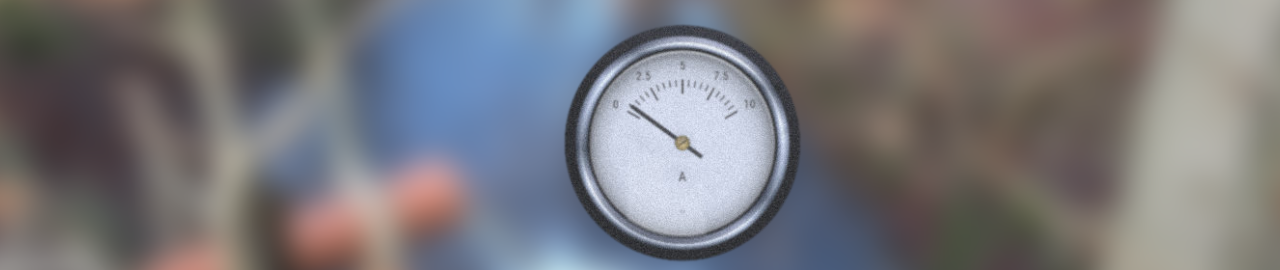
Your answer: **0.5** A
